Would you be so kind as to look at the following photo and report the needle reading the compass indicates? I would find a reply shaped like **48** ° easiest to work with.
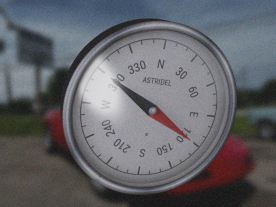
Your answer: **120** °
